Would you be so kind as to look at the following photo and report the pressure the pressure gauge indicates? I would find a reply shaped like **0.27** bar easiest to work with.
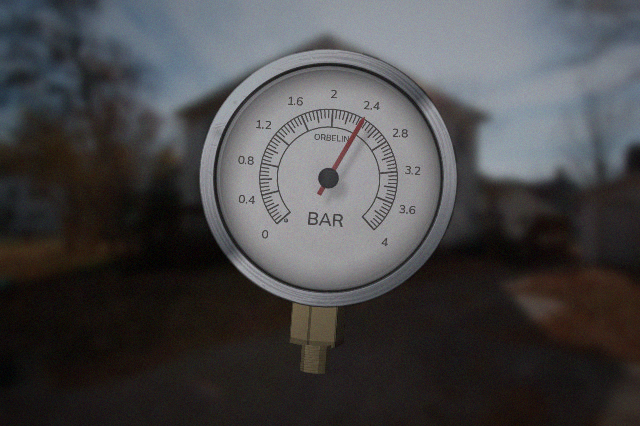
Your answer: **2.4** bar
